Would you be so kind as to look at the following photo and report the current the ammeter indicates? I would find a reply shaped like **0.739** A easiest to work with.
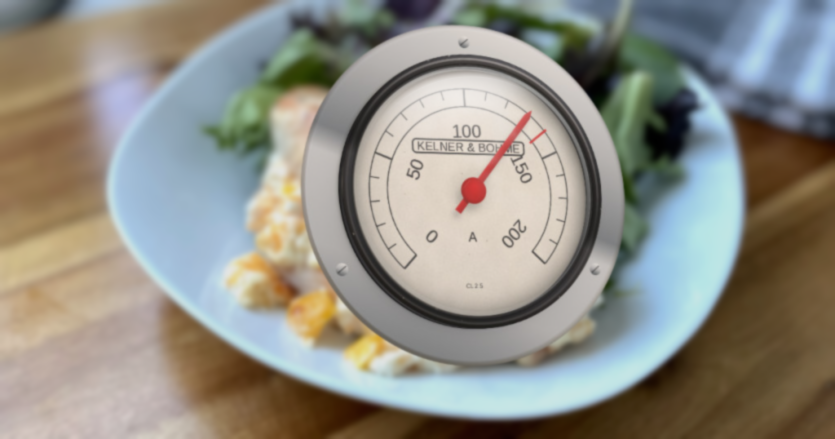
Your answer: **130** A
